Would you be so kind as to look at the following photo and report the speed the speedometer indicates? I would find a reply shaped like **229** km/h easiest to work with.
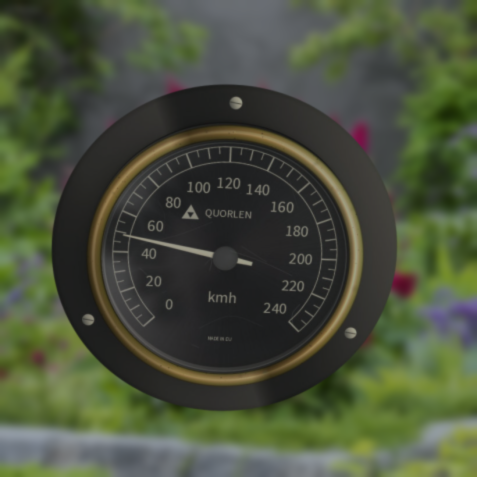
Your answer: **50** km/h
